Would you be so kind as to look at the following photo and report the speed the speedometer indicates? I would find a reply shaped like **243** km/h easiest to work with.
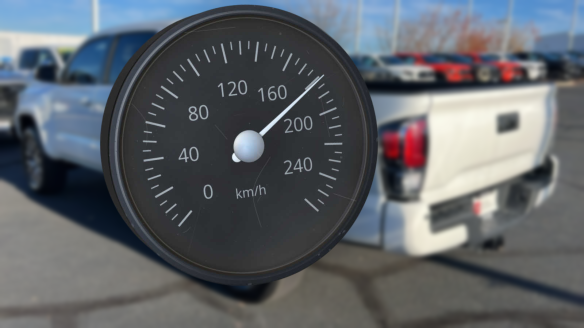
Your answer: **180** km/h
